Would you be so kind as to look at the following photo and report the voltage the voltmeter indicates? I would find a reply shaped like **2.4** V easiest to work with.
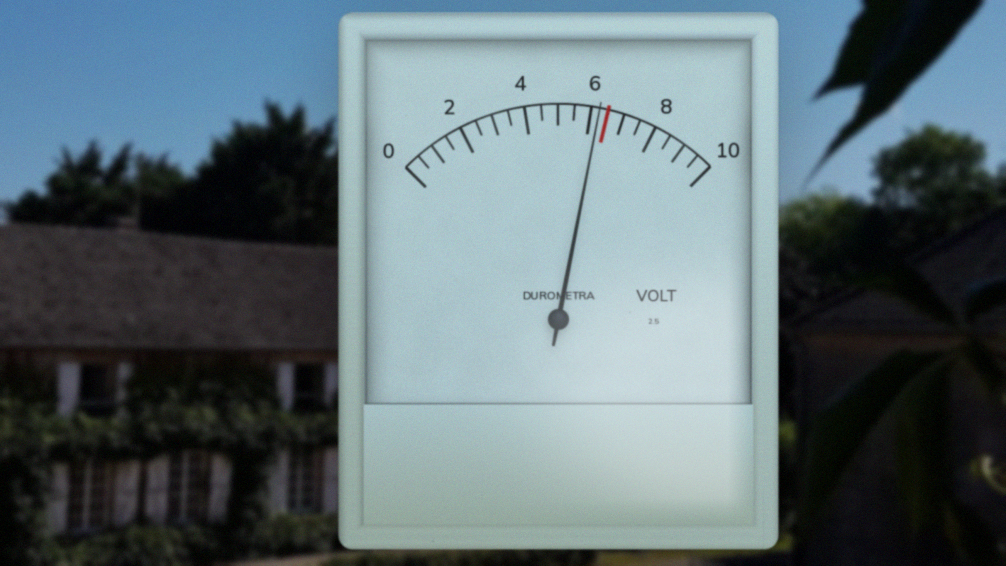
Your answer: **6.25** V
